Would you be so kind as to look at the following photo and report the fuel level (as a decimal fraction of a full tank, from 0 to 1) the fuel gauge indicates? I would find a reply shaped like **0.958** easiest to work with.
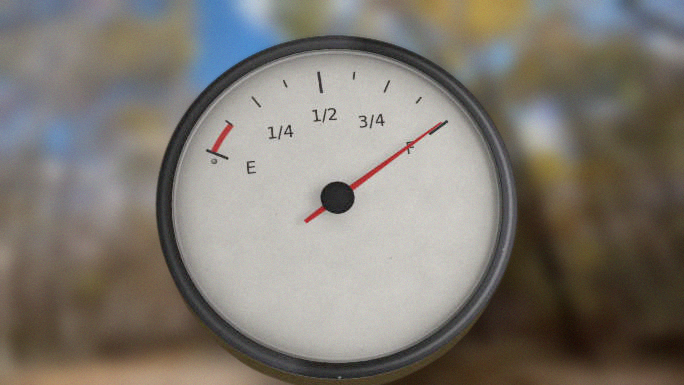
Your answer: **1**
